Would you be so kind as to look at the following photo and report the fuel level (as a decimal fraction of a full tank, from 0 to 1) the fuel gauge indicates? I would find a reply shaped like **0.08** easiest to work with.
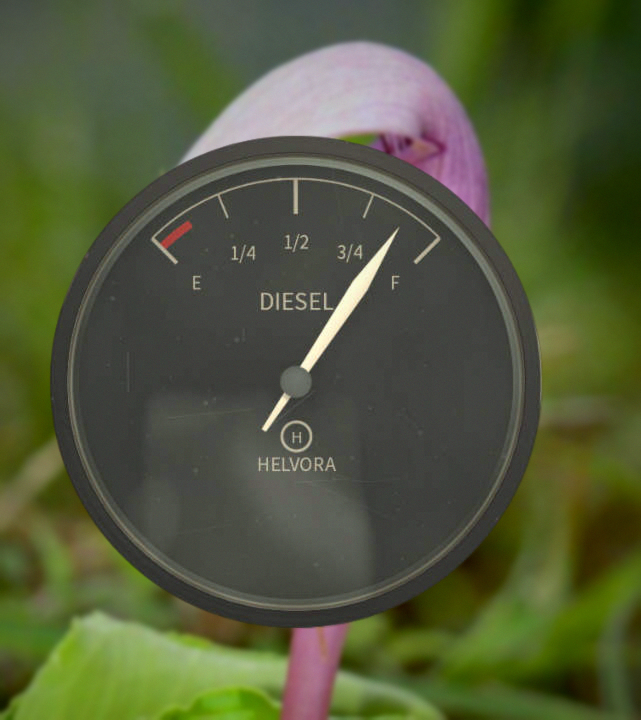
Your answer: **0.875**
